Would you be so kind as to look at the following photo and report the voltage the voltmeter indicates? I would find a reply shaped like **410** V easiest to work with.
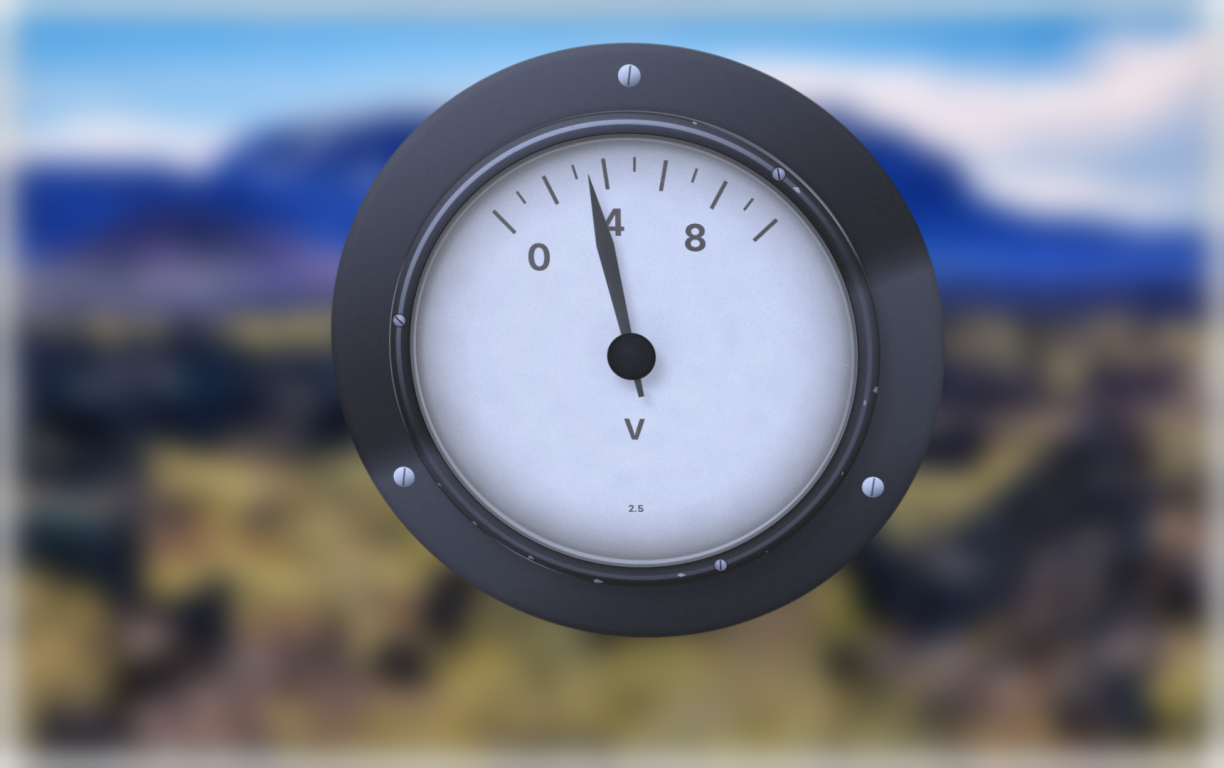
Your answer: **3.5** V
